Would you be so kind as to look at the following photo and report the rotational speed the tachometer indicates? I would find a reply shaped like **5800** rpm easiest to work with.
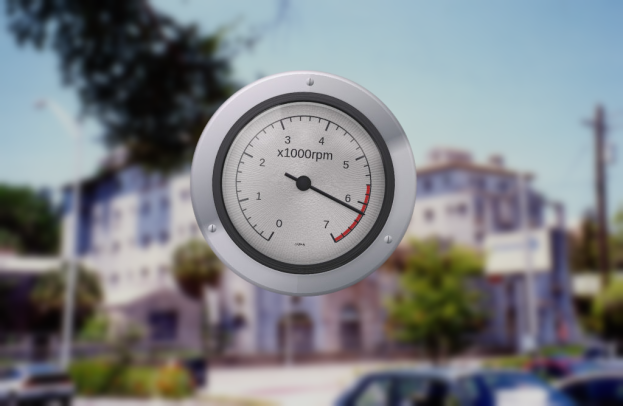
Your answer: **6200** rpm
